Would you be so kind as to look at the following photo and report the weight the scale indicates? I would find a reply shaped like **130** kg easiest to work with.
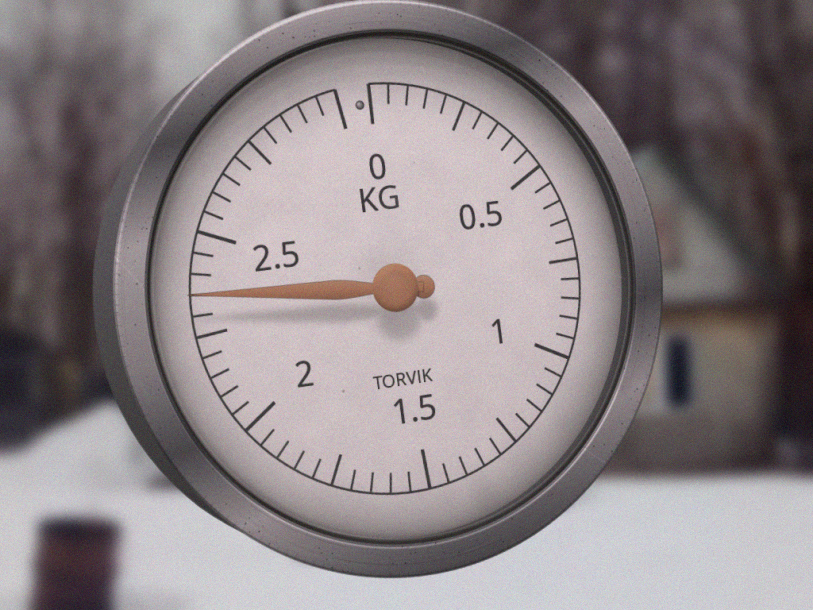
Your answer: **2.35** kg
